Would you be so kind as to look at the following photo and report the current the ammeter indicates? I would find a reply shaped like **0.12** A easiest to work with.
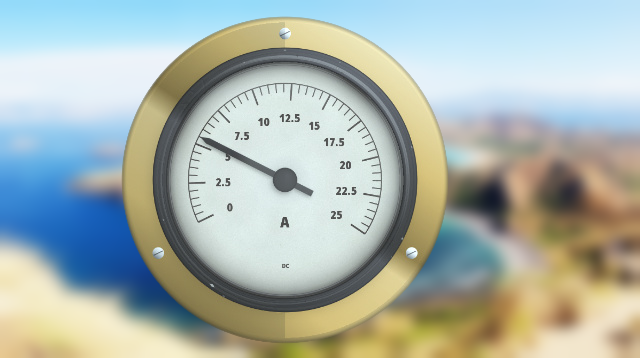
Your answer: **5.5** A
